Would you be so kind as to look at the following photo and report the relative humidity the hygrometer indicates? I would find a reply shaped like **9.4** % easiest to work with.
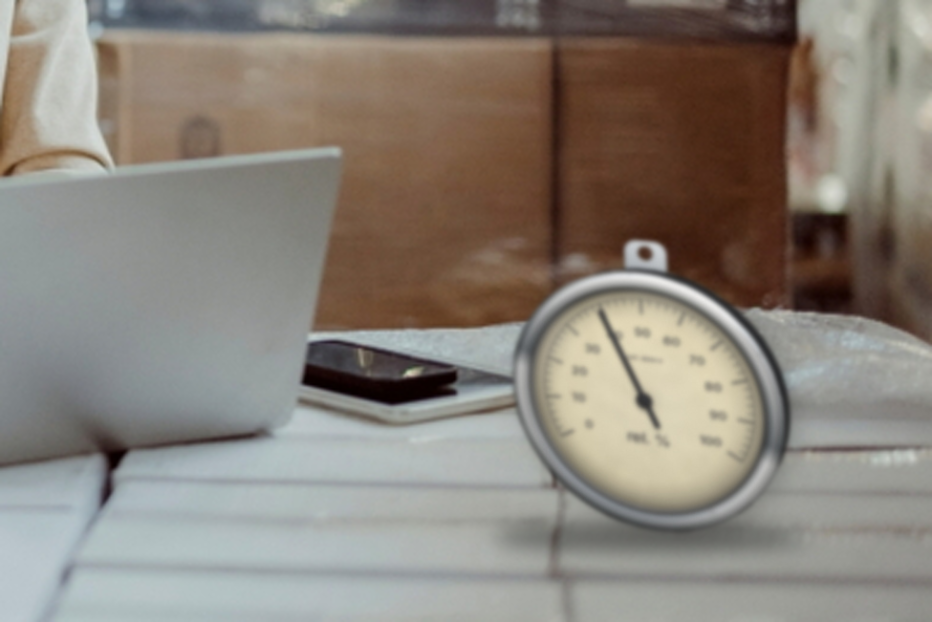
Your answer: **40** %
